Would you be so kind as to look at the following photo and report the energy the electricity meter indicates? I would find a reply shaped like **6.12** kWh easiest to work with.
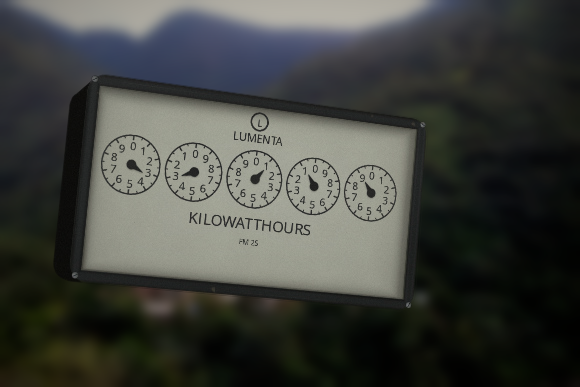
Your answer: **33109** kWh
